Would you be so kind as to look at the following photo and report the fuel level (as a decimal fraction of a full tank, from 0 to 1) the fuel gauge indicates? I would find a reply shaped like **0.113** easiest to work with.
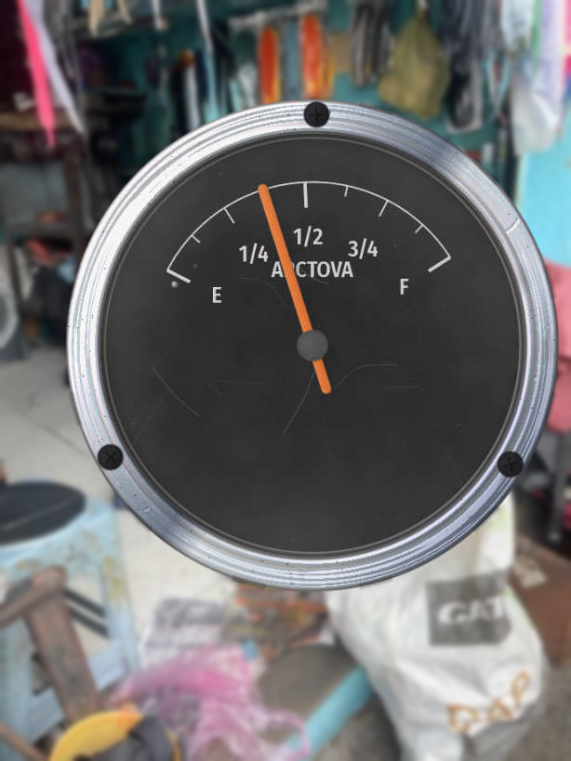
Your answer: **0.375**
